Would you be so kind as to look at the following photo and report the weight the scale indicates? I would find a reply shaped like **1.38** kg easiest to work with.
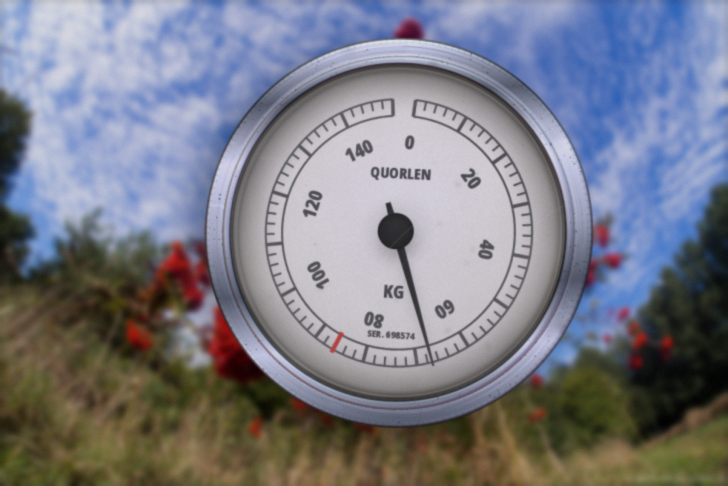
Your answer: **67** kg
